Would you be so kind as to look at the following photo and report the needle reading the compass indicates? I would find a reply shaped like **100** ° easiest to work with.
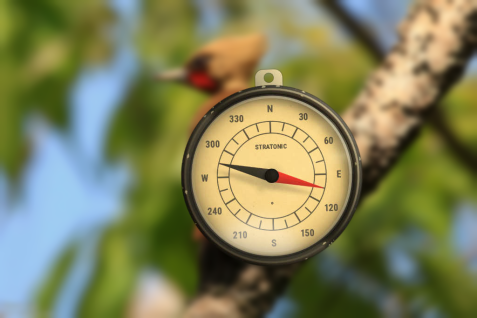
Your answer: **105** °
